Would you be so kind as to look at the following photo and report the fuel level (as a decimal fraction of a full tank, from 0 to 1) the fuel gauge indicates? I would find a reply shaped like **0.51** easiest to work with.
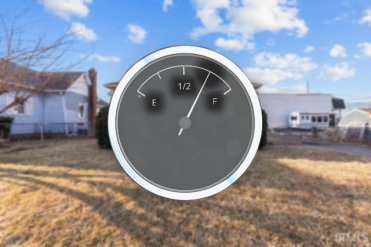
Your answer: **0.75**
